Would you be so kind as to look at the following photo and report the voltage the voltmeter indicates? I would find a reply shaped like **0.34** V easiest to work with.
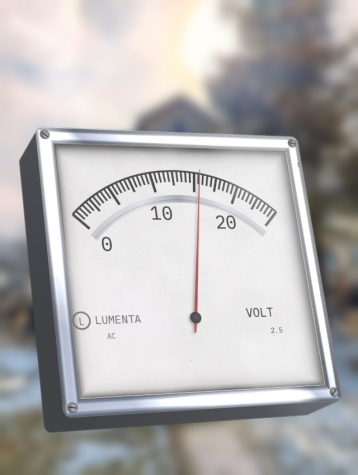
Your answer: **15.5** V
